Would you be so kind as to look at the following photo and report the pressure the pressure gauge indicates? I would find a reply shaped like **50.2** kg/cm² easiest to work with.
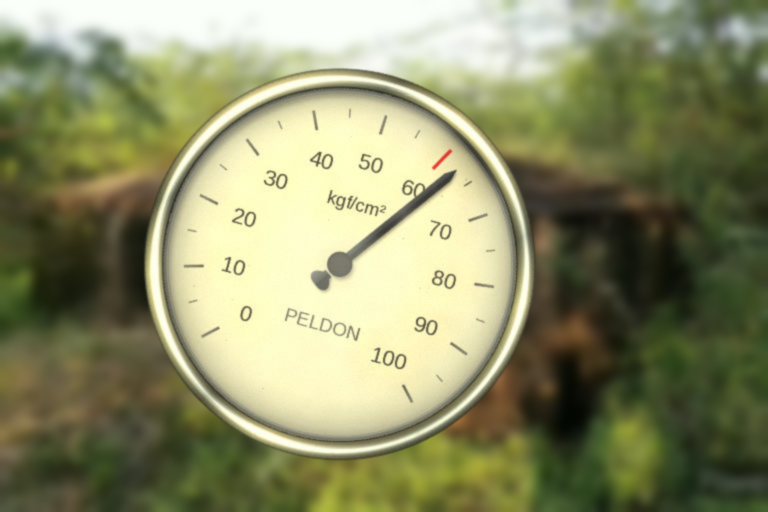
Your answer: **62.5** kg/cm²
